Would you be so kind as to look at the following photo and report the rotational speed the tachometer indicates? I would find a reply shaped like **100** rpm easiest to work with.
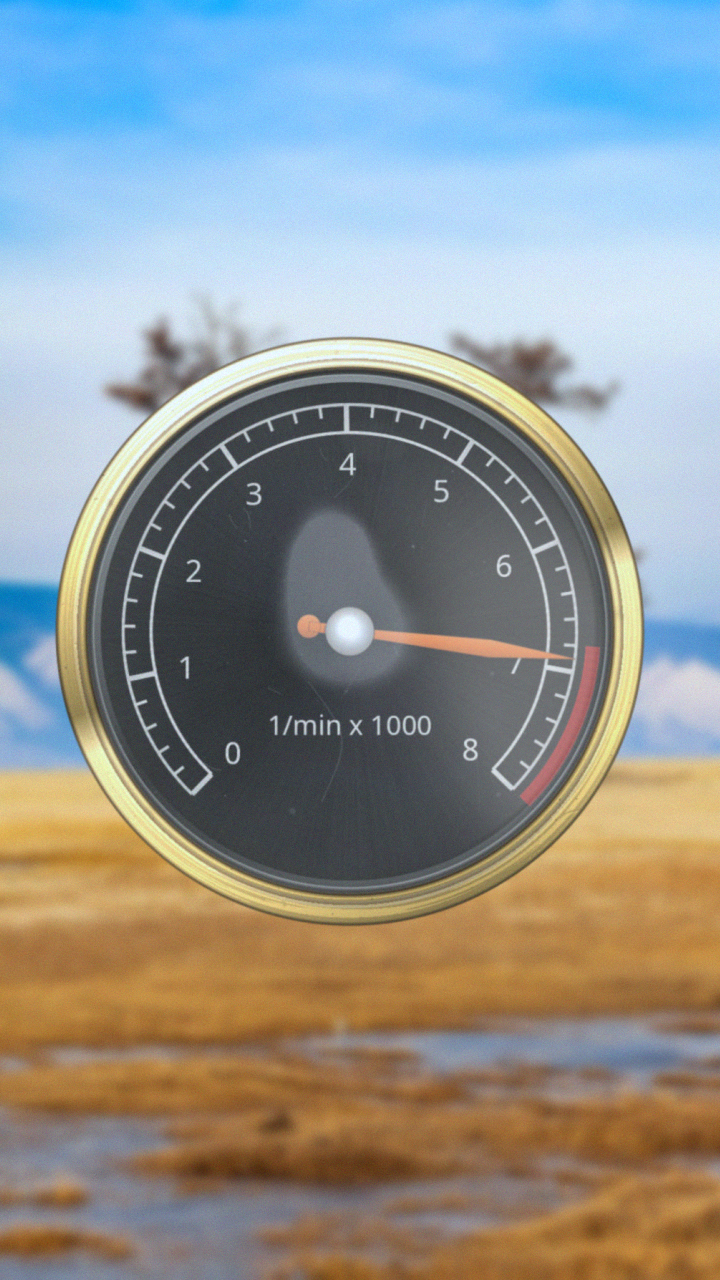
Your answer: **6900** rpm
